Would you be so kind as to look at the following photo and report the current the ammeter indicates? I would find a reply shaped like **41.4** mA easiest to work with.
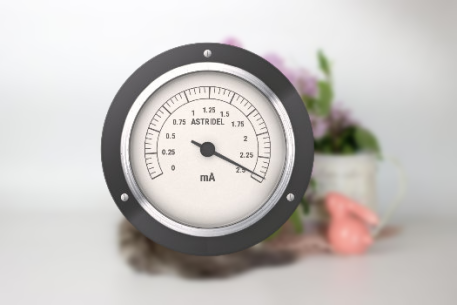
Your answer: **2.45** mA
